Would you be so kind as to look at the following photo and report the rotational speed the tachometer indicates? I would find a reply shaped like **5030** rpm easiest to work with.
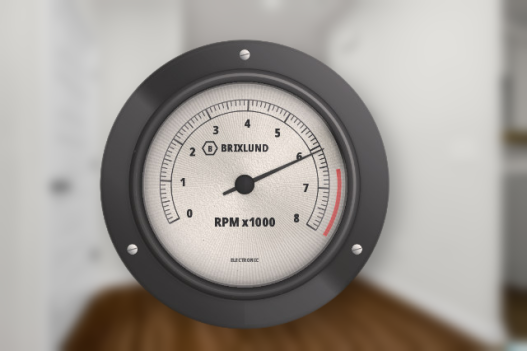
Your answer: **6100** rpm
